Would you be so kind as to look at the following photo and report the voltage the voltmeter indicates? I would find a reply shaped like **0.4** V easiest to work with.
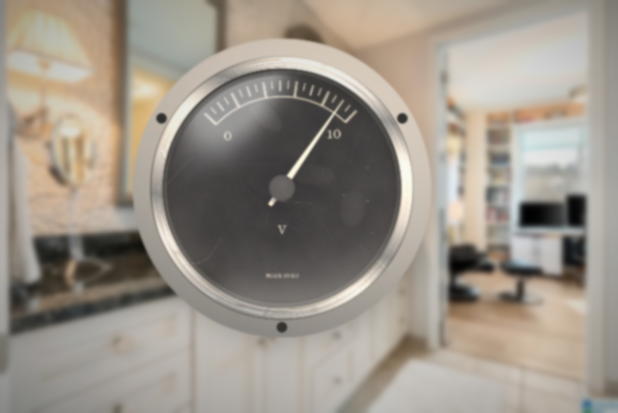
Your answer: **9** V
